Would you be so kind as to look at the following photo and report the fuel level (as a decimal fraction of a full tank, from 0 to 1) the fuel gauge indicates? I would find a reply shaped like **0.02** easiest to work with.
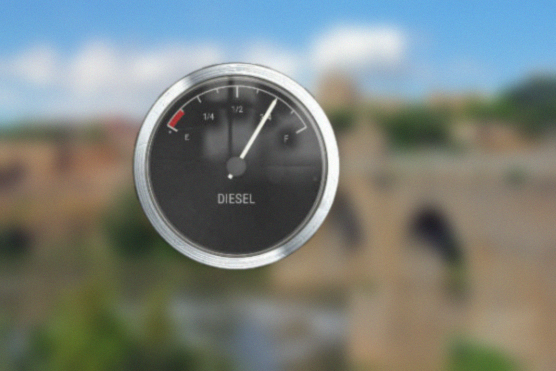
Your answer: **0.75**
